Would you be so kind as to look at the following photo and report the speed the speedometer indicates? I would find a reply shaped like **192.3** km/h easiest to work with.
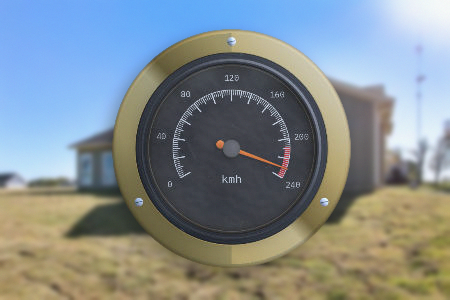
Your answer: **230** km/h
